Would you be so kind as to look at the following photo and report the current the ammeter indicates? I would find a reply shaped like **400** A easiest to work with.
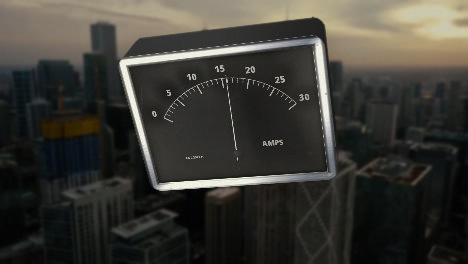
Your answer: **16** A
